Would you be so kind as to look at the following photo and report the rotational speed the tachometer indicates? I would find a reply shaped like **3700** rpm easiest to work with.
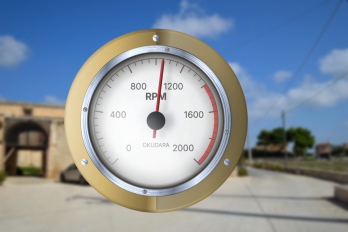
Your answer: **1050** rpm
